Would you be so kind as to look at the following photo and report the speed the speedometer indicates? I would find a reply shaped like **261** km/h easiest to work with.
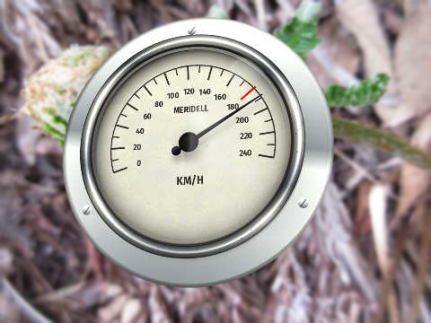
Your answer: **190** km/h
